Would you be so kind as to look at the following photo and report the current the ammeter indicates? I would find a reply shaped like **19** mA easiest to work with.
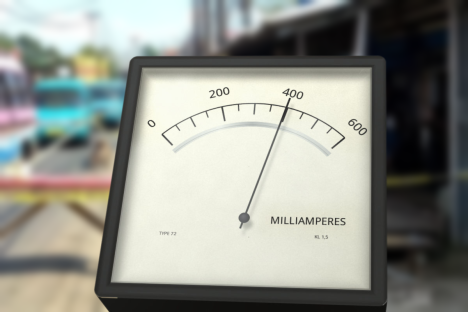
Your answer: **400** mA
